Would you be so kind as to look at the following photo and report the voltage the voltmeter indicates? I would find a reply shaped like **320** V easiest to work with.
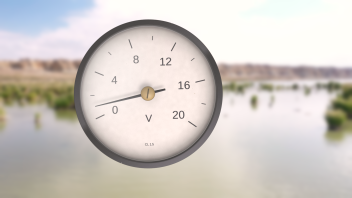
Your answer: **1** V
